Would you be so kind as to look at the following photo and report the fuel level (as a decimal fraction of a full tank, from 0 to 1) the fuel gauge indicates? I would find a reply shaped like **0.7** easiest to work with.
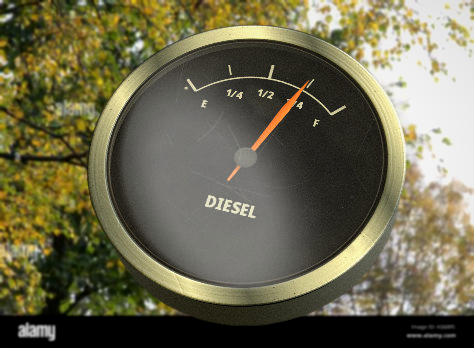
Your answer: **0.75**
